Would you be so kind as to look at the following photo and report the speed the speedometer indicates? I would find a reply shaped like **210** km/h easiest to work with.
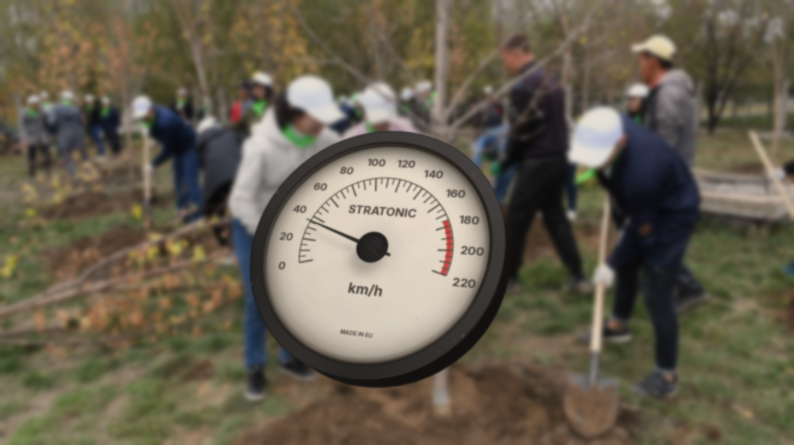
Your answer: **35** km/h
